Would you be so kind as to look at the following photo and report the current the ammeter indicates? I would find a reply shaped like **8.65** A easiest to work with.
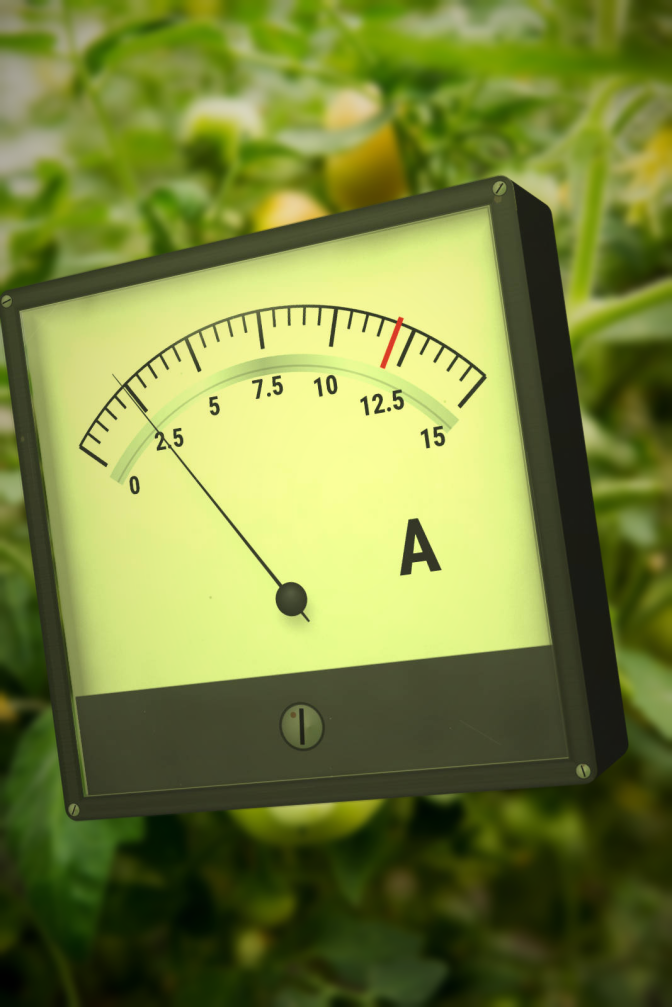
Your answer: **2.5** A
